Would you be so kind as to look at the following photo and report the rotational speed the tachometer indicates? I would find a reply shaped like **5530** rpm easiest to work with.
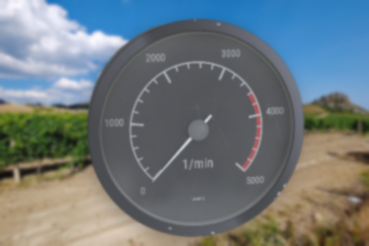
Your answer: **0** rpm
